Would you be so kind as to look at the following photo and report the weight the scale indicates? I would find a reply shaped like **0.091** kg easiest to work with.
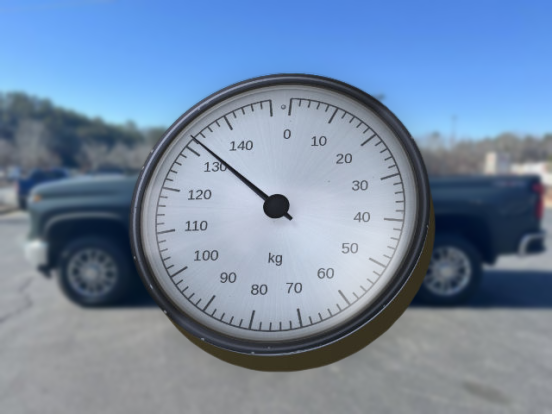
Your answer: **132** kg
